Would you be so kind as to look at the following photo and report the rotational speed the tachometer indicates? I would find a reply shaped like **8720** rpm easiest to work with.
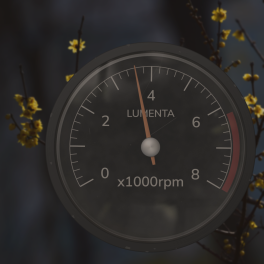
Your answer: **3600** rpm
